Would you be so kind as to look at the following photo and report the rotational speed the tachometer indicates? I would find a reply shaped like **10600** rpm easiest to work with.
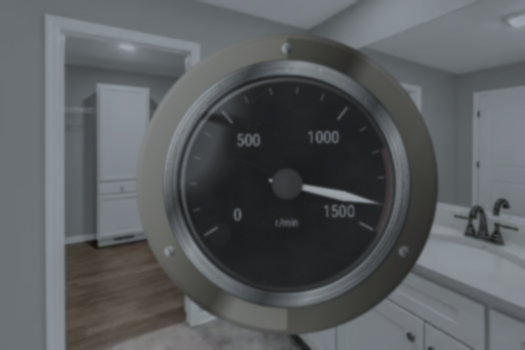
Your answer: **1400** rpm
